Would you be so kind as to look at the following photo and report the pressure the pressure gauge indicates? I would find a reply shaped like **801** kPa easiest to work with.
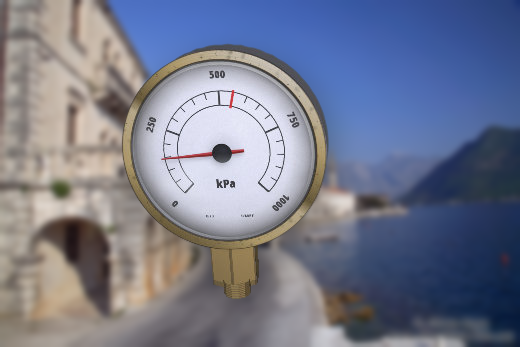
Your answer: **150** kPa
